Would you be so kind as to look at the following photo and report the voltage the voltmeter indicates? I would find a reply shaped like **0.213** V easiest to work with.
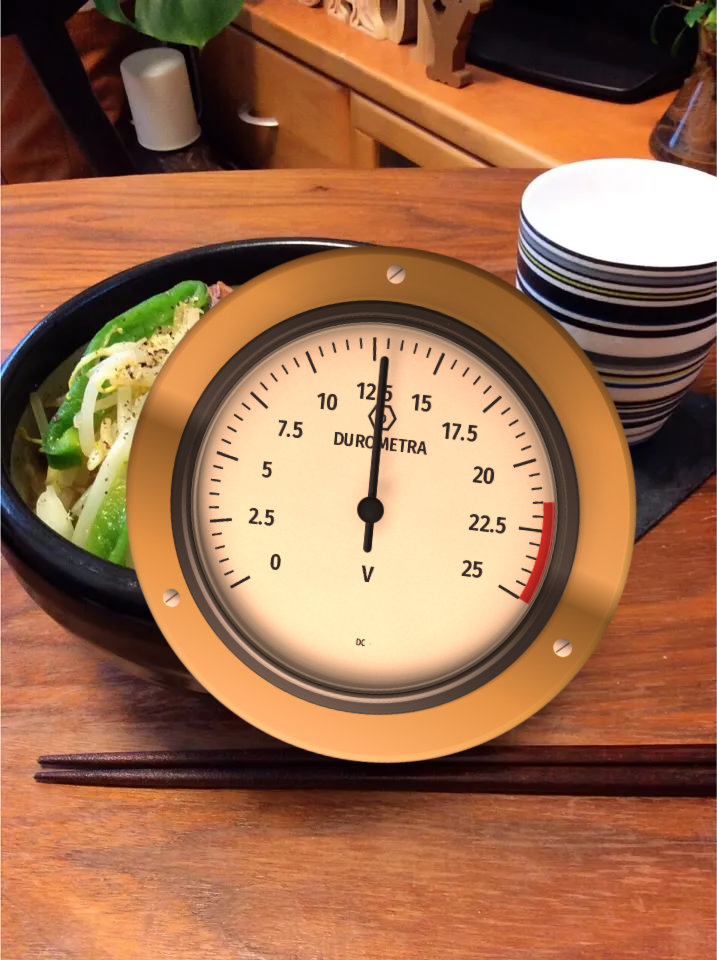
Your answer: **13** V
